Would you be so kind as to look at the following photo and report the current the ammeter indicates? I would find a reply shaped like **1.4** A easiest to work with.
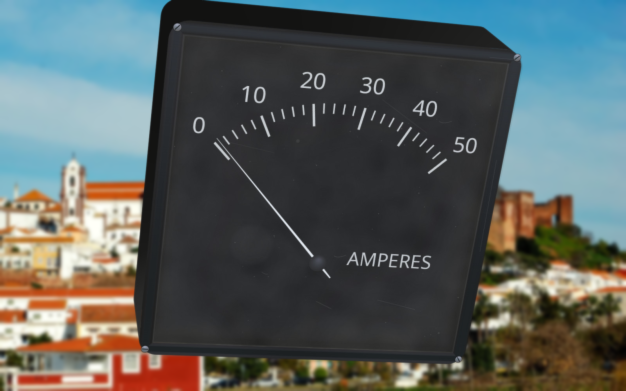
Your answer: **1** A
